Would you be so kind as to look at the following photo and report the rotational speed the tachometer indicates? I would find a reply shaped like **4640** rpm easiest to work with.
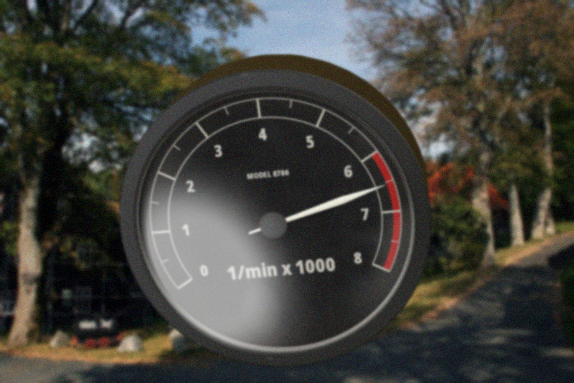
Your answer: **6500** rpm
